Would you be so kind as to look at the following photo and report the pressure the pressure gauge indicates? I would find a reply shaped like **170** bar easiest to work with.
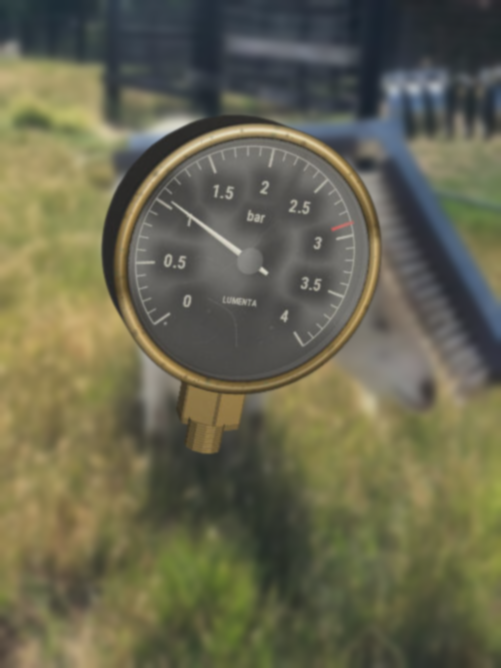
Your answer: **1.05** bar
